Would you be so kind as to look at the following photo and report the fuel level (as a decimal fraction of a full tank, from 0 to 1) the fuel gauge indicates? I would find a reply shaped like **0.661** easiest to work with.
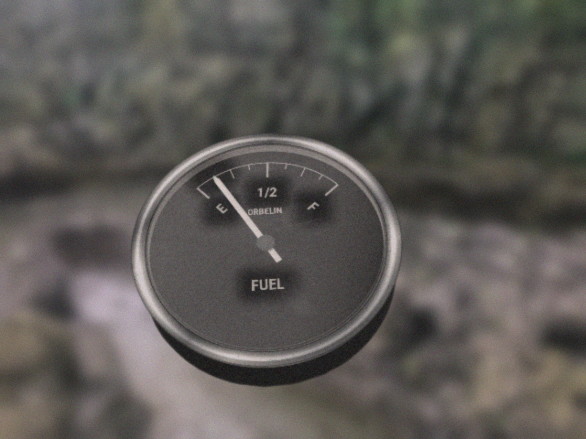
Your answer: **0.125**
